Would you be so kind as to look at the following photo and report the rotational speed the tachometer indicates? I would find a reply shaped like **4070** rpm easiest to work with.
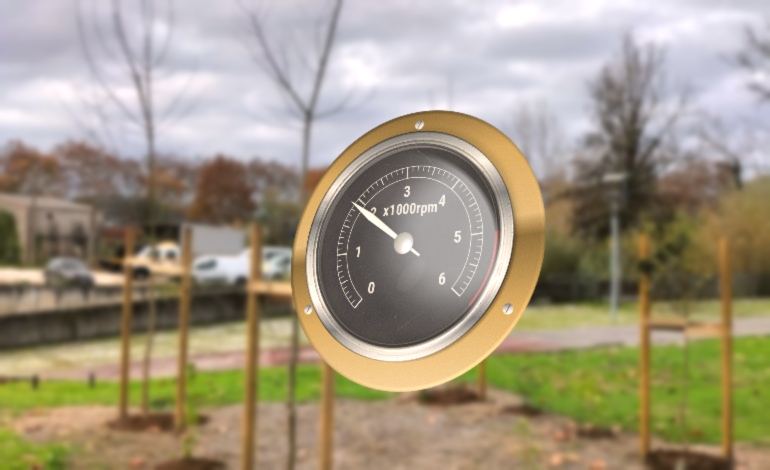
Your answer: **1900** rpm
